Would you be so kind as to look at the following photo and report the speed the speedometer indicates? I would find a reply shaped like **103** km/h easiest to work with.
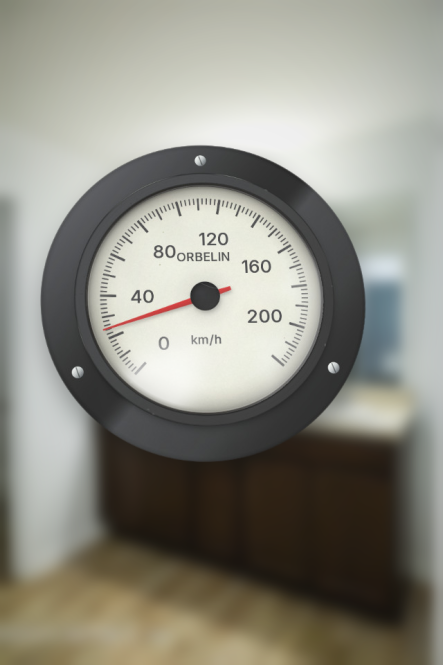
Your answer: **24** km/h
